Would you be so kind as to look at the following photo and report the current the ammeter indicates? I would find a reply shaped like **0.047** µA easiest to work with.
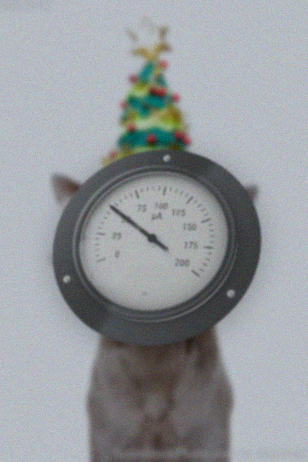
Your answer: **50** µA
